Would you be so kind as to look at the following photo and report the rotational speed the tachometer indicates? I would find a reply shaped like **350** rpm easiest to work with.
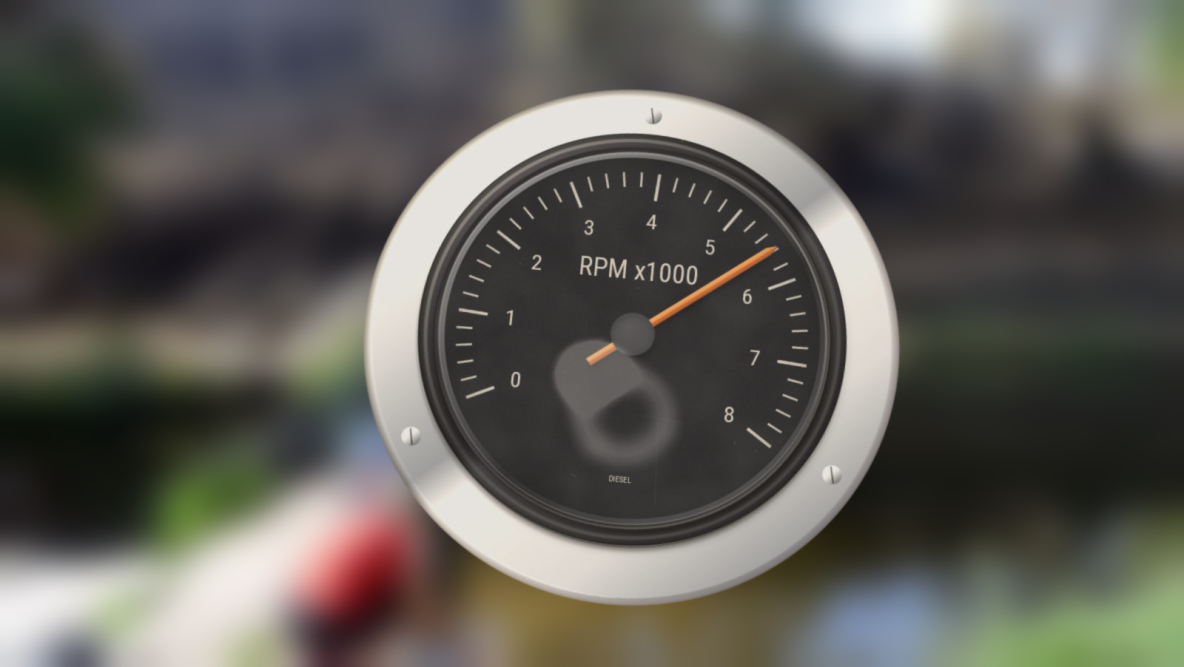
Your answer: **5600** rpm
